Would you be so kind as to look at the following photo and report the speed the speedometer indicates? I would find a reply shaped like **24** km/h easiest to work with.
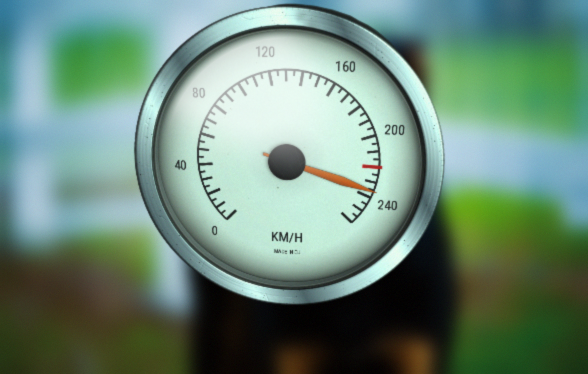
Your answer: **235** km/h
